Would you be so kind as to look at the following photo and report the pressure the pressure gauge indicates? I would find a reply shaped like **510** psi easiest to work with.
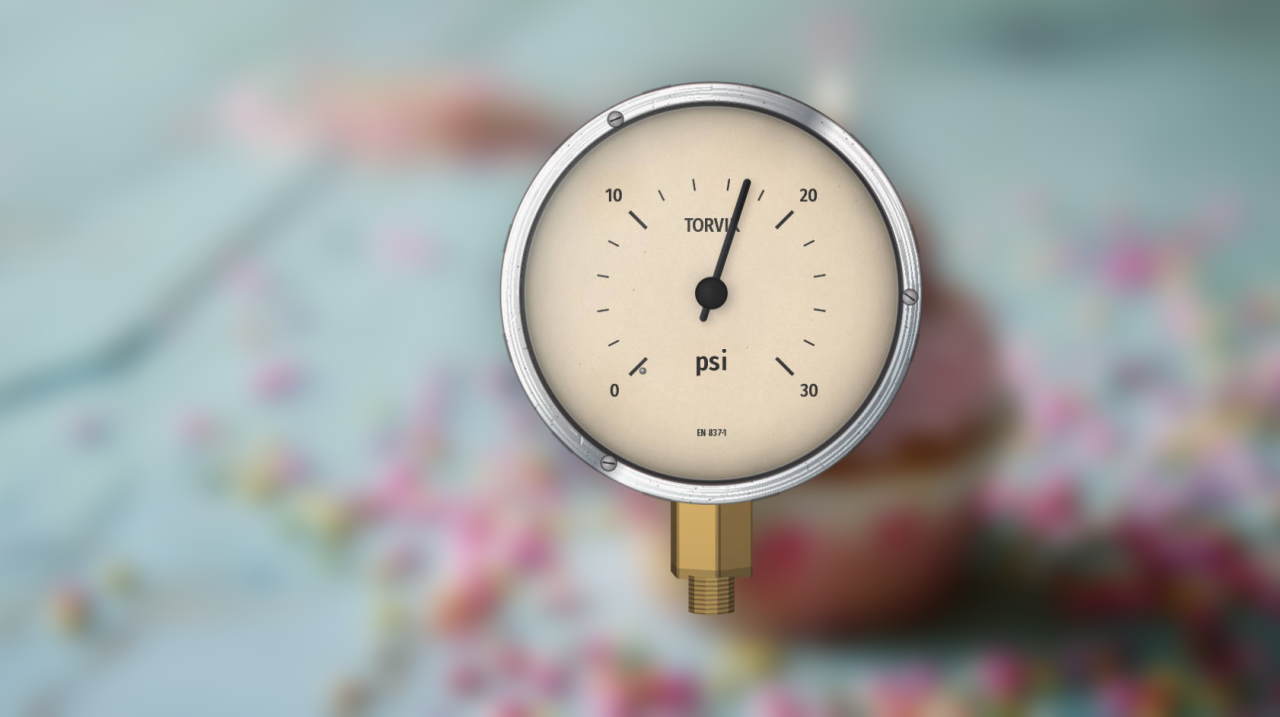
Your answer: **17** psi
